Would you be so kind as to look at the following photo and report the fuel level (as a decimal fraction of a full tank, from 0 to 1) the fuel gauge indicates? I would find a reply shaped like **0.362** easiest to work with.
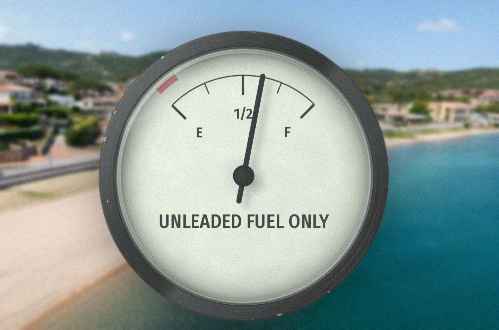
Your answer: **0.625**
